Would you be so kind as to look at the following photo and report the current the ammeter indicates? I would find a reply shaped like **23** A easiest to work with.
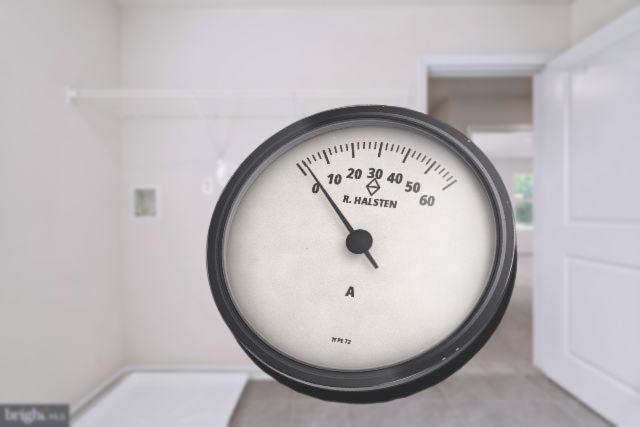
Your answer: **2** A
